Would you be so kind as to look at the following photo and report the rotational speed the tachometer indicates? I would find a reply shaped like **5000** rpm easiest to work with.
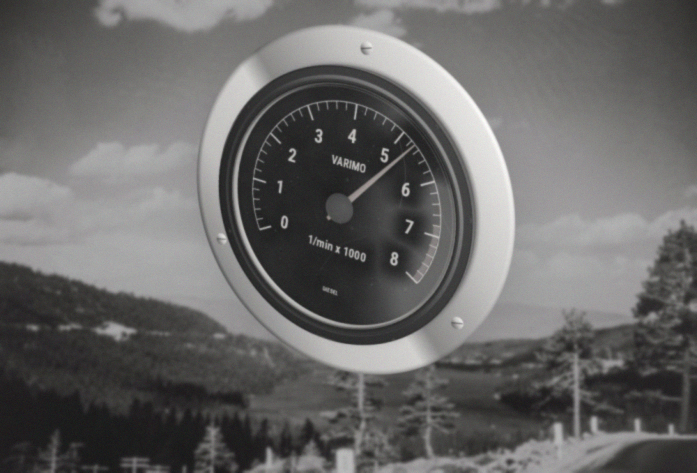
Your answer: **5300** rpm
